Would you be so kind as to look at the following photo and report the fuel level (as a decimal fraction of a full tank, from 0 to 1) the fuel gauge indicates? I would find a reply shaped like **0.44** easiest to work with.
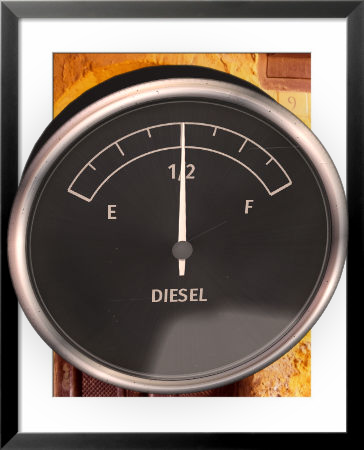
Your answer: **0.5**
